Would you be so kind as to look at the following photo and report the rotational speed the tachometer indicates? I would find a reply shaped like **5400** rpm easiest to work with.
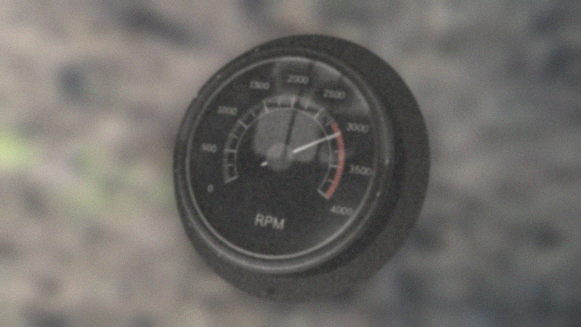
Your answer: **3000** rpm
